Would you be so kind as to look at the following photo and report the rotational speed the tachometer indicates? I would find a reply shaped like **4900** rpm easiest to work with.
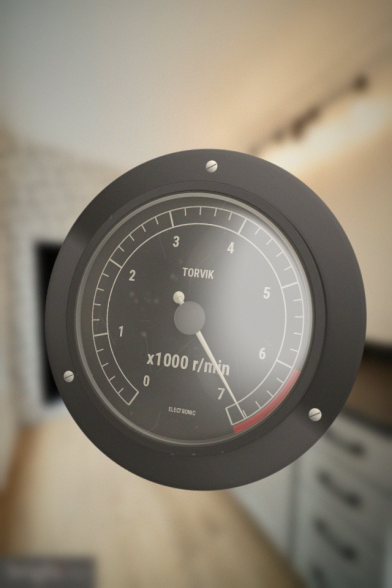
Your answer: **6800** rpm
